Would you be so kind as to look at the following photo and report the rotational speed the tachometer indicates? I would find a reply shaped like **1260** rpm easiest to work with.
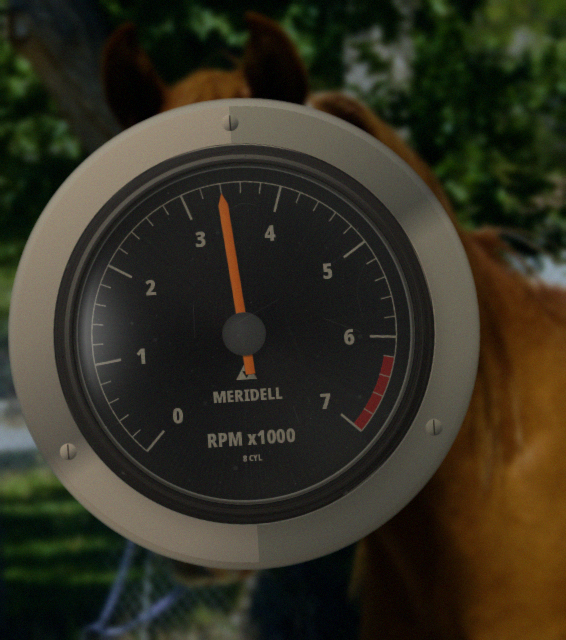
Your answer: **3400** rpm
